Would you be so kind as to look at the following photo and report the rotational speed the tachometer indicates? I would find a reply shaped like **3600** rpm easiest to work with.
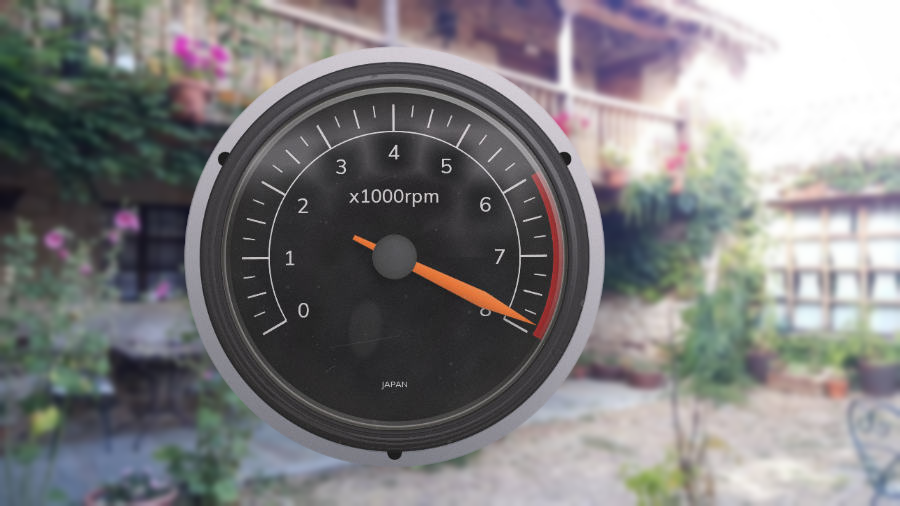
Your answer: **7875** rpm
